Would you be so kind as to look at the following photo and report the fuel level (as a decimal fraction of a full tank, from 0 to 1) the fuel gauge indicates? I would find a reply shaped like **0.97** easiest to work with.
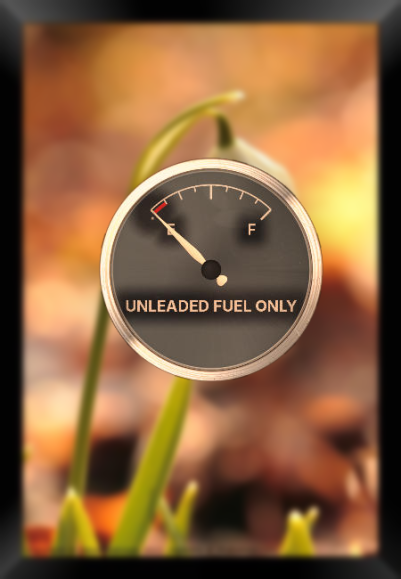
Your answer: **0**
